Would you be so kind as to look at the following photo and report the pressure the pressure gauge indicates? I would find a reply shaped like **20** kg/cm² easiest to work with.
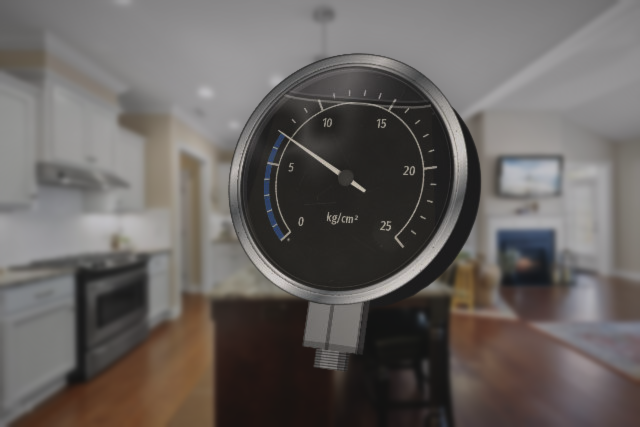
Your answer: **7** kg/cm²
